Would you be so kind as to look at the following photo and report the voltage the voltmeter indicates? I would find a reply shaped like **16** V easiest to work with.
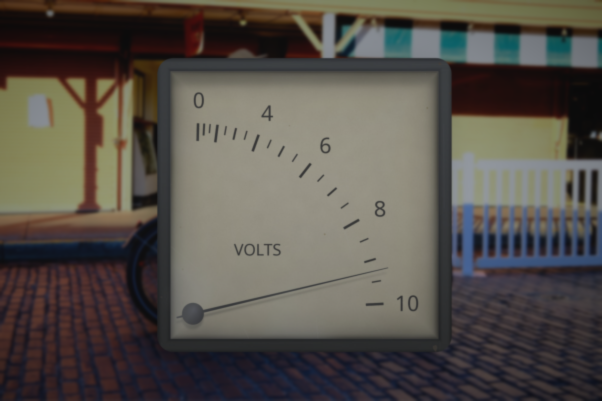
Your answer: **9.25** V
